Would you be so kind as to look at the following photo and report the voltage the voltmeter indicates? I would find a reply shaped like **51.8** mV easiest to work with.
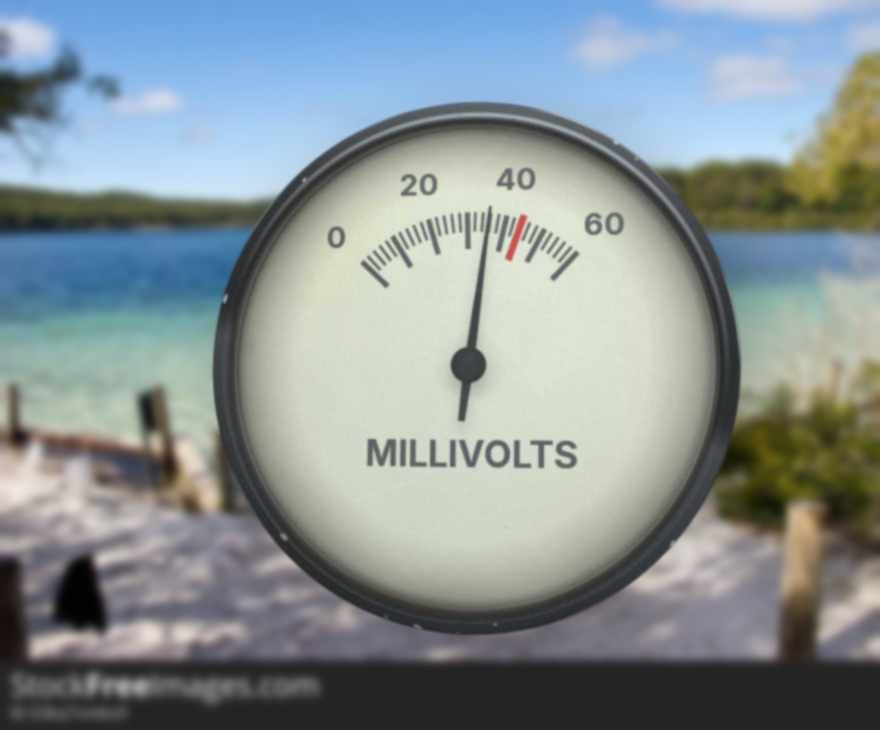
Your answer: **36** mV
